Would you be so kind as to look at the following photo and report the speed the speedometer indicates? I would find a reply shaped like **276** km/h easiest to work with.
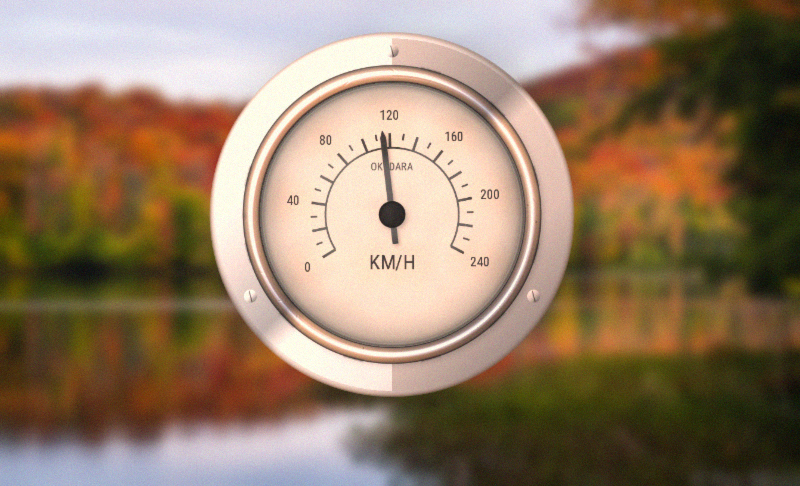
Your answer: **115** km/h
